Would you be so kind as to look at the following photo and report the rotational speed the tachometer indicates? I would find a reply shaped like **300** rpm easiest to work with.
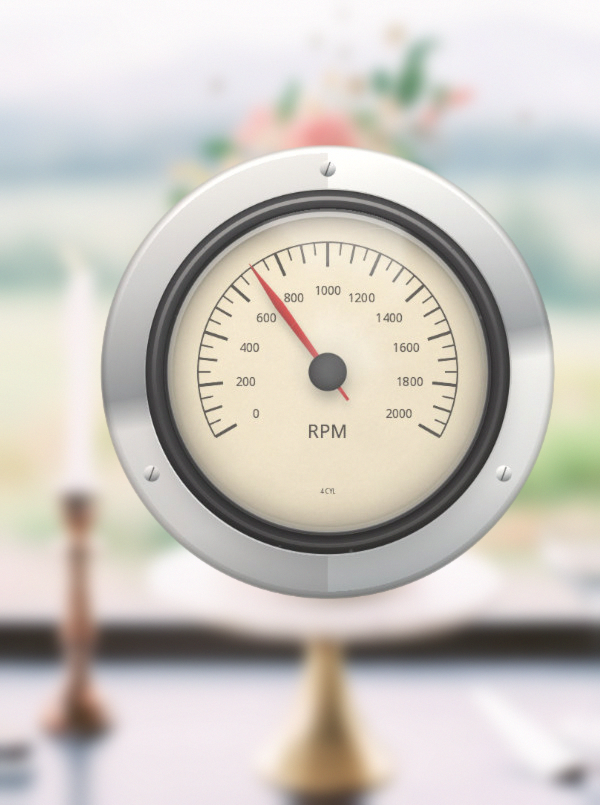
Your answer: **700** rpm
